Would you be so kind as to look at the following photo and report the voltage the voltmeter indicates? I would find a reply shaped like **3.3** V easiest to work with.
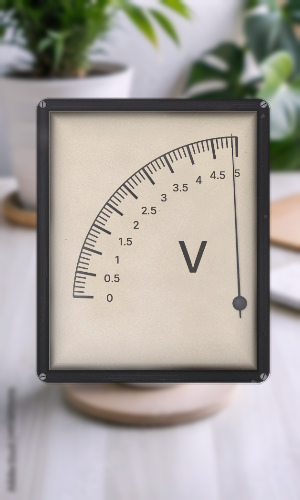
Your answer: **4.9** V
